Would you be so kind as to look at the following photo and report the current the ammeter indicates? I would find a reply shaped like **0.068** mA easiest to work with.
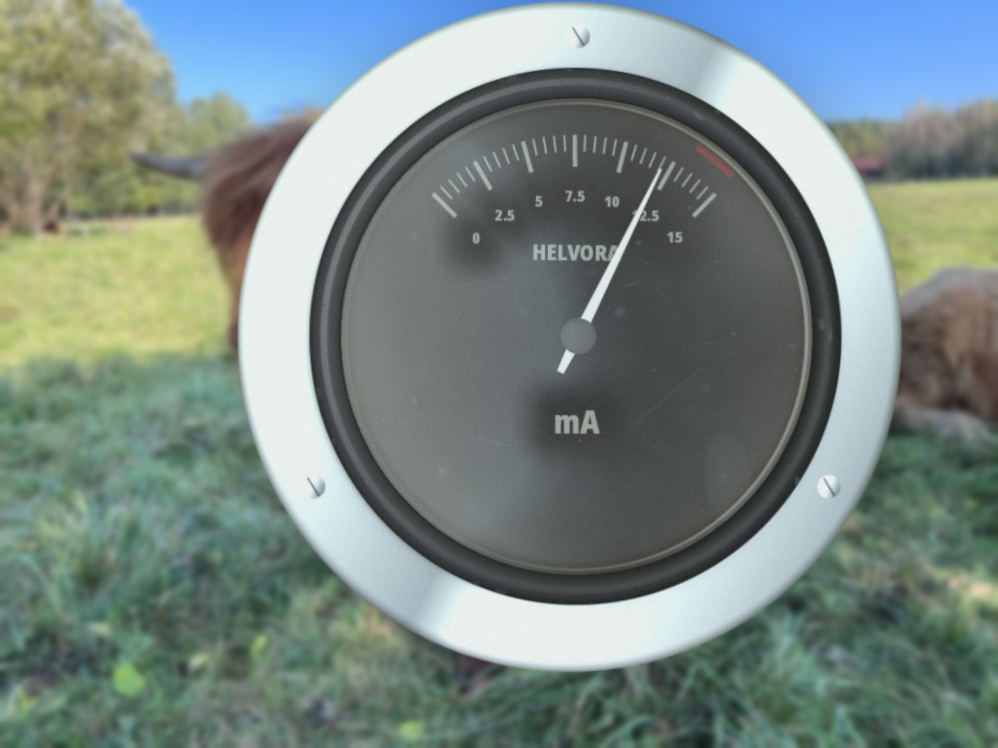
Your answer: **12** mA
